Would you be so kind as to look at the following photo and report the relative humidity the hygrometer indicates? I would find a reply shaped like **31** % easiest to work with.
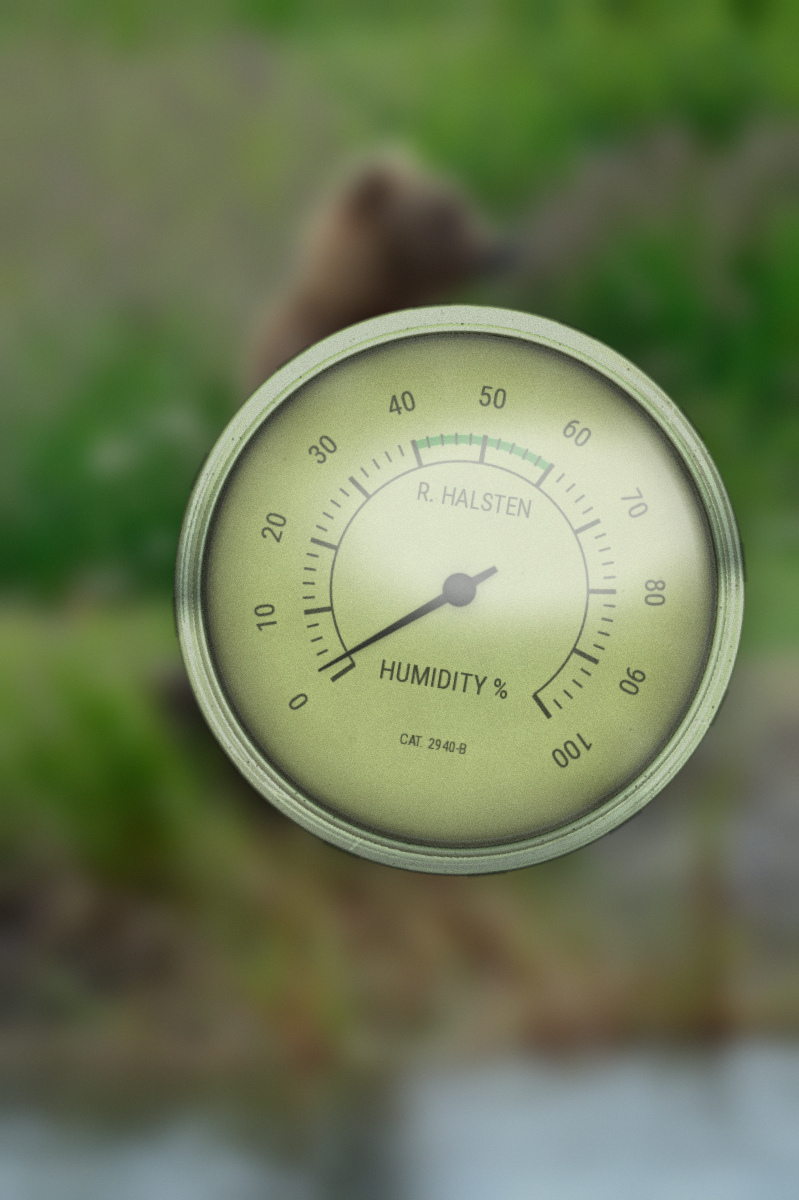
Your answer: **2** %
